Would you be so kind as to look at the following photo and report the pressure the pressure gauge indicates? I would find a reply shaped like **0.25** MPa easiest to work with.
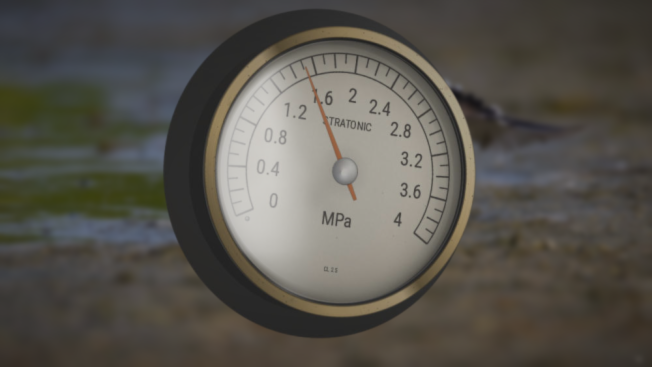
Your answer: **1.5** MPa
